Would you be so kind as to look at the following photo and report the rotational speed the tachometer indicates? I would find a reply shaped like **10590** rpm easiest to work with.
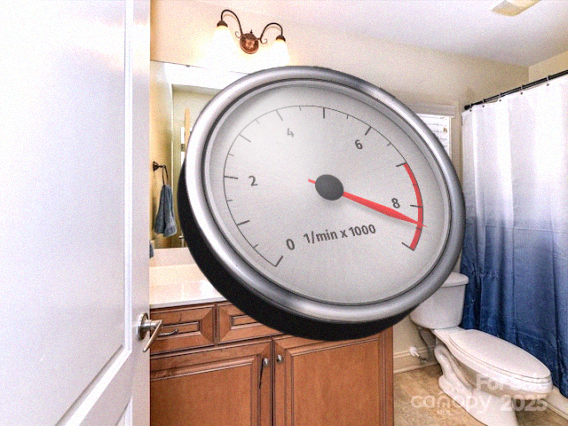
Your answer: **8500** rpm
